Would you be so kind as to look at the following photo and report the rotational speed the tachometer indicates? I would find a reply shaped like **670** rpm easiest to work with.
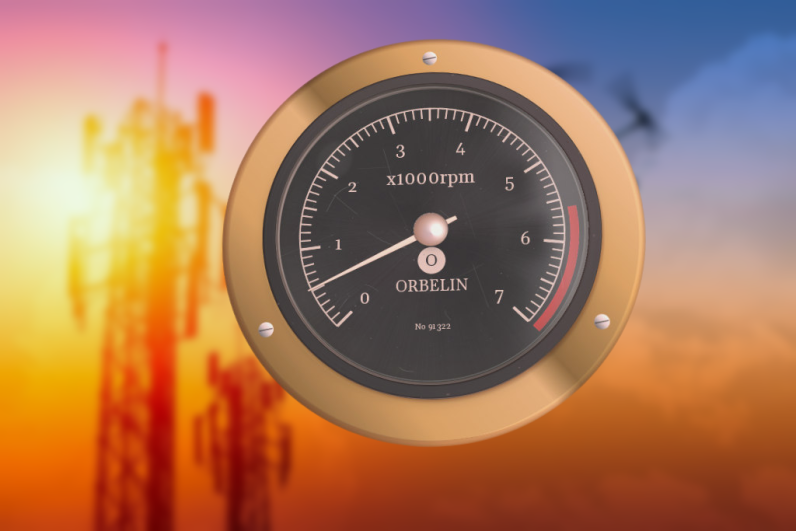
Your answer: **500** rpm
